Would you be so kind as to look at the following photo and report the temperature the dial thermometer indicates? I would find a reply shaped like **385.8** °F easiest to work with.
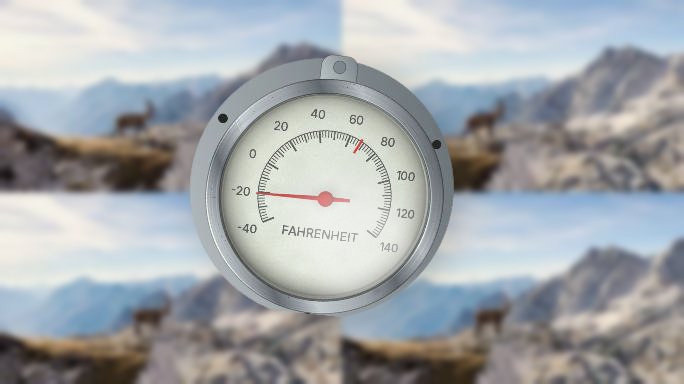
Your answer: **-20** °F
